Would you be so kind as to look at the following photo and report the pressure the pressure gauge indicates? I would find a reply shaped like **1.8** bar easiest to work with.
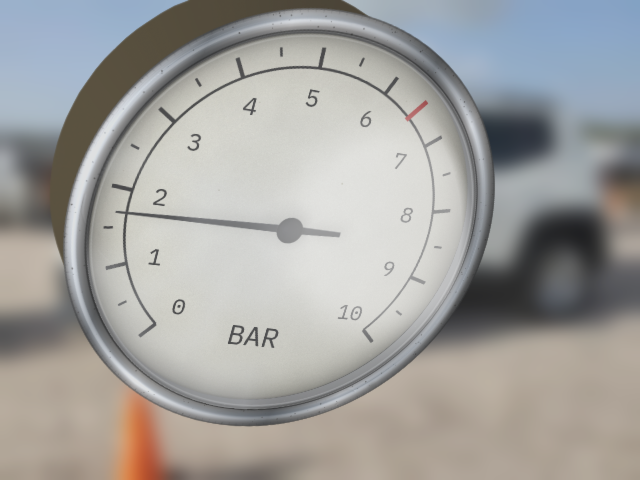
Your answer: **1.75** bar
